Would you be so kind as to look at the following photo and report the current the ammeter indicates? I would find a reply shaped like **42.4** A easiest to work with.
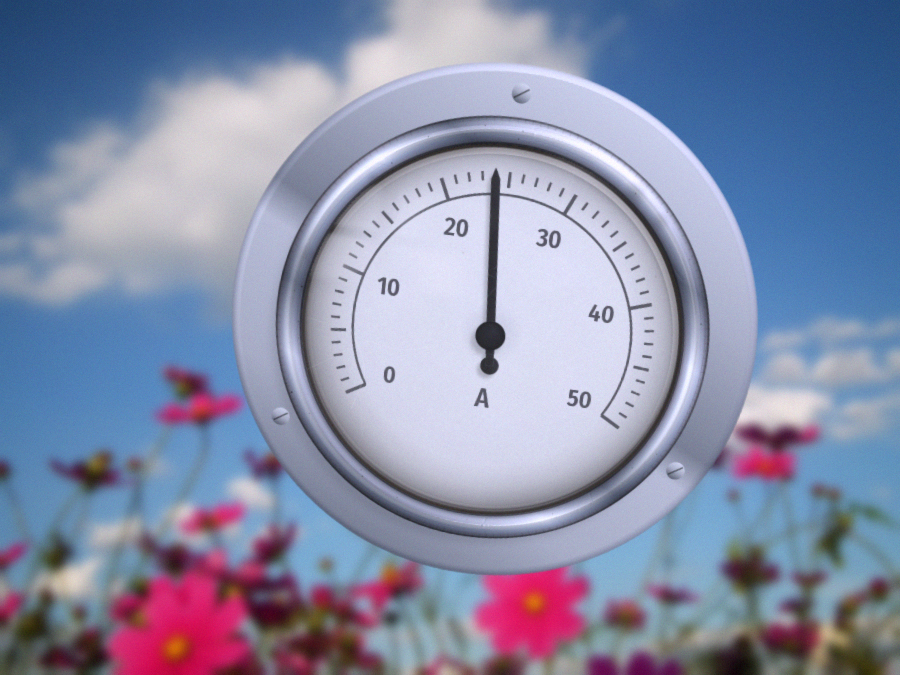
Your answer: **24** A
